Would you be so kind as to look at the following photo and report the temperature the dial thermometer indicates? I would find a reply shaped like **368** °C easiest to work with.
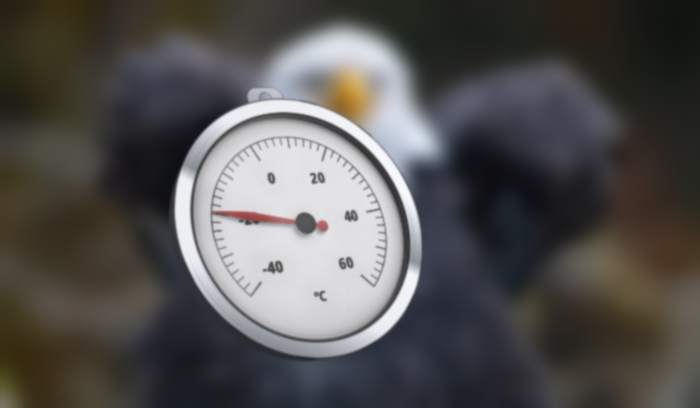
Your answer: **-20** °C
